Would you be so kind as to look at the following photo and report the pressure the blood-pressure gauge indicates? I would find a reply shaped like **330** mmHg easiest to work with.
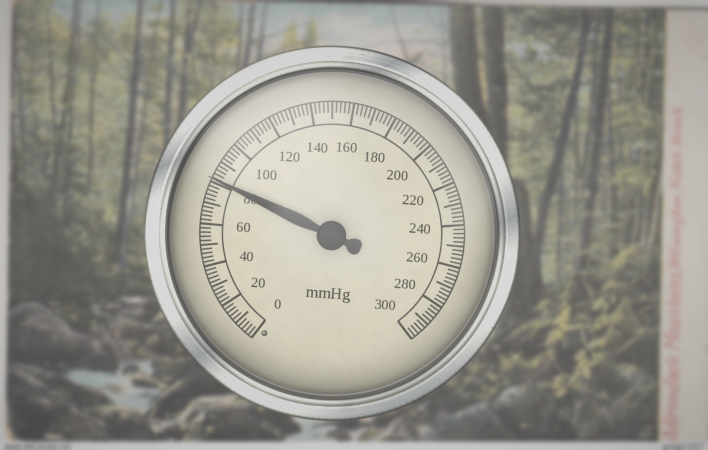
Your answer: **82** mmHg
